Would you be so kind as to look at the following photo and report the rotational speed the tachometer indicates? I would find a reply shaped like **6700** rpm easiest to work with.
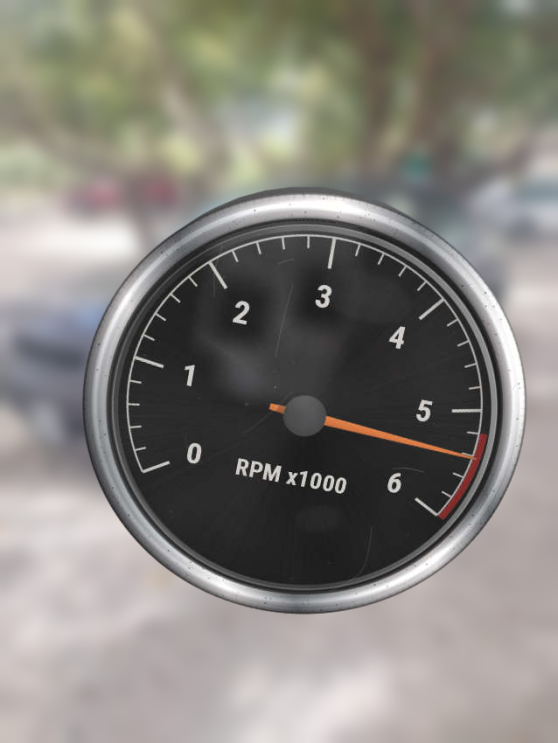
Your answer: **5400** rpm
